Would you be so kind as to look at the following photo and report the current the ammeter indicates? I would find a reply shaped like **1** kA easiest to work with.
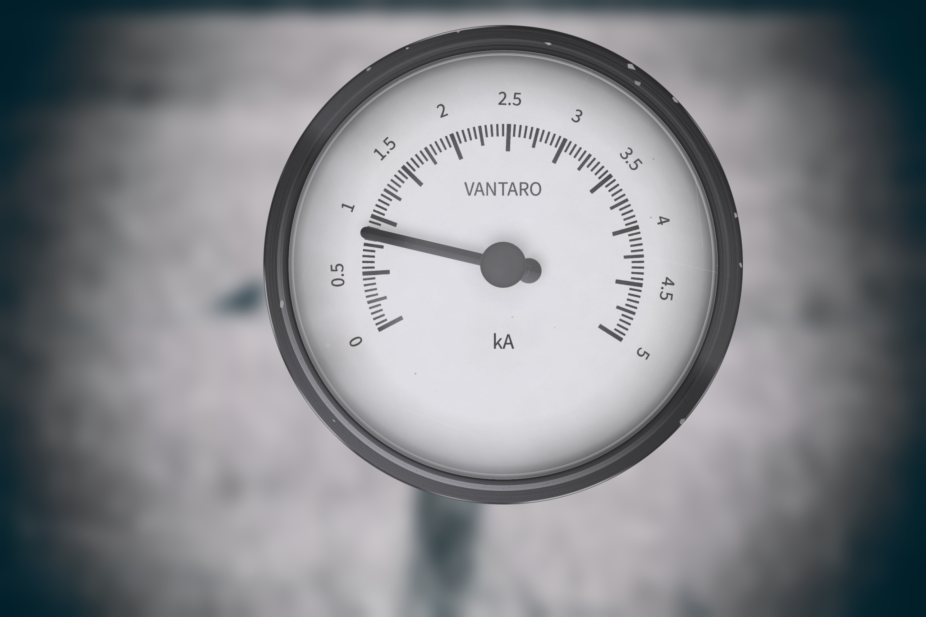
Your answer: **0.85** kA
